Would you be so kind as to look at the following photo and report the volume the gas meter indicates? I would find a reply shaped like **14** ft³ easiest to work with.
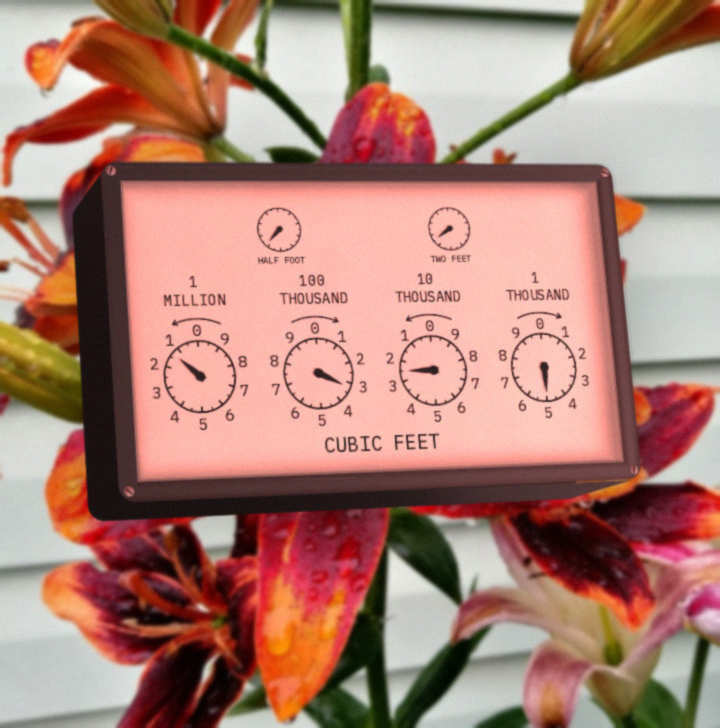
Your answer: **132500** ft³
